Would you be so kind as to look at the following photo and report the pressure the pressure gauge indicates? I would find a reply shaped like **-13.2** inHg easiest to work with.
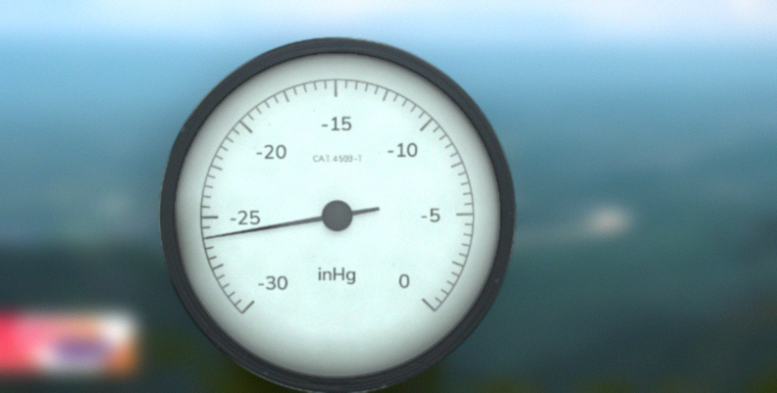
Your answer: **-26** inHg
